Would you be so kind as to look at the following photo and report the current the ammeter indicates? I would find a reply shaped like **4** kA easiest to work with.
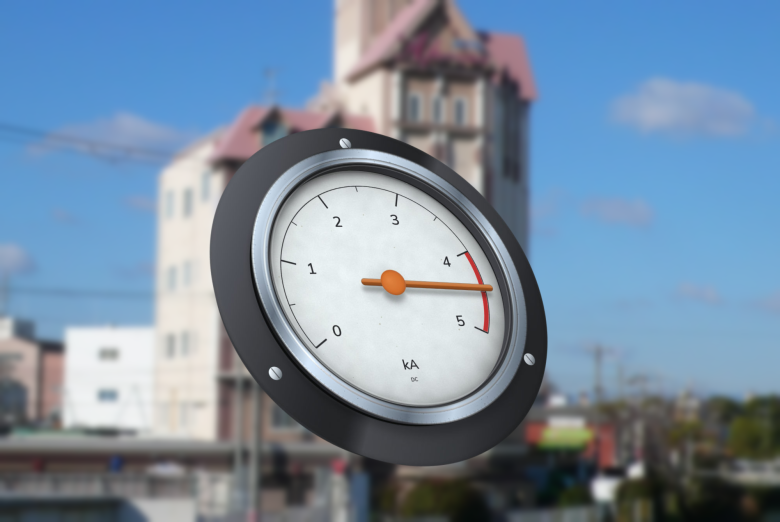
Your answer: **4.5** kA
